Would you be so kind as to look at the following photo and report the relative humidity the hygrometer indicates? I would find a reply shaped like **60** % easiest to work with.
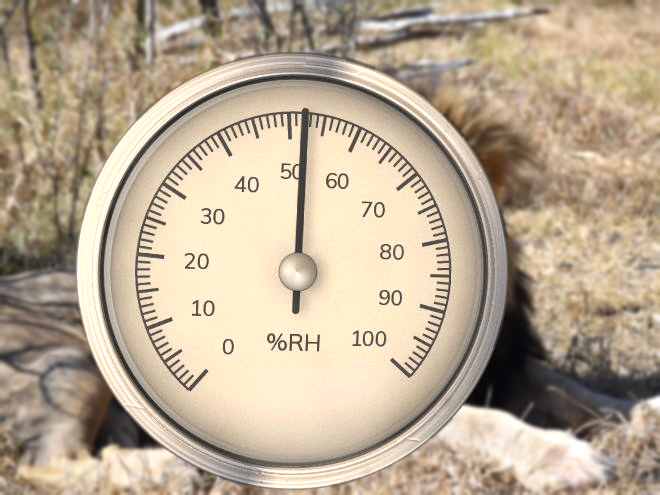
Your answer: **52** %
